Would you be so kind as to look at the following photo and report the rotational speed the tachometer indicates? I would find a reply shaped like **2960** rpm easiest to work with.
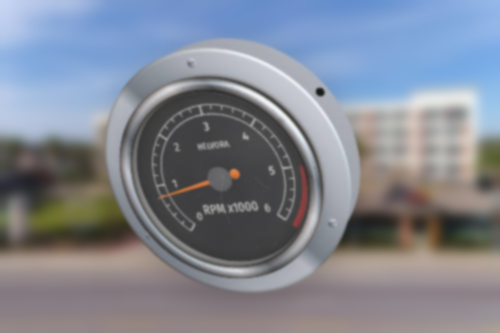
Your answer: **800** rpm
